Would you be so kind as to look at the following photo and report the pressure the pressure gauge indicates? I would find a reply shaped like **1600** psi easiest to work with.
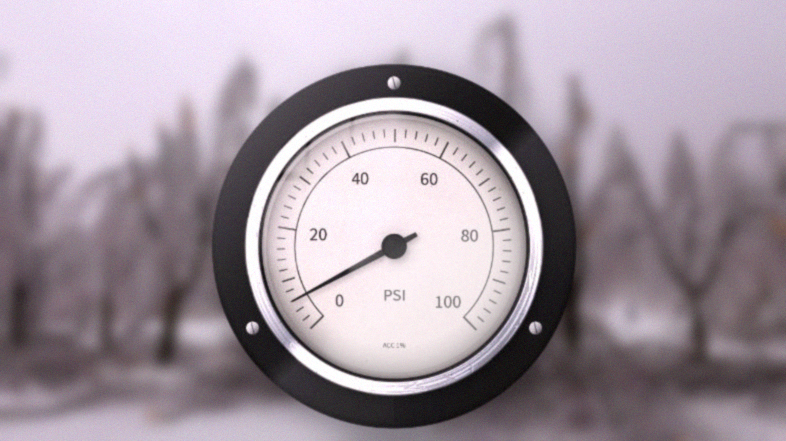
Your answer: **6** psi
